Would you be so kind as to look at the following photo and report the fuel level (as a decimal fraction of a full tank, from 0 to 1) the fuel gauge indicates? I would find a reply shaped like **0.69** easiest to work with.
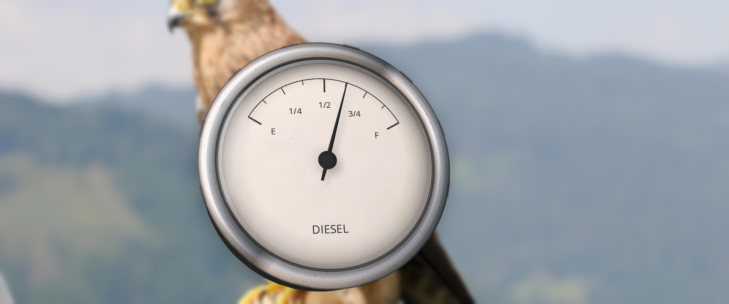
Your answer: **0.625**
